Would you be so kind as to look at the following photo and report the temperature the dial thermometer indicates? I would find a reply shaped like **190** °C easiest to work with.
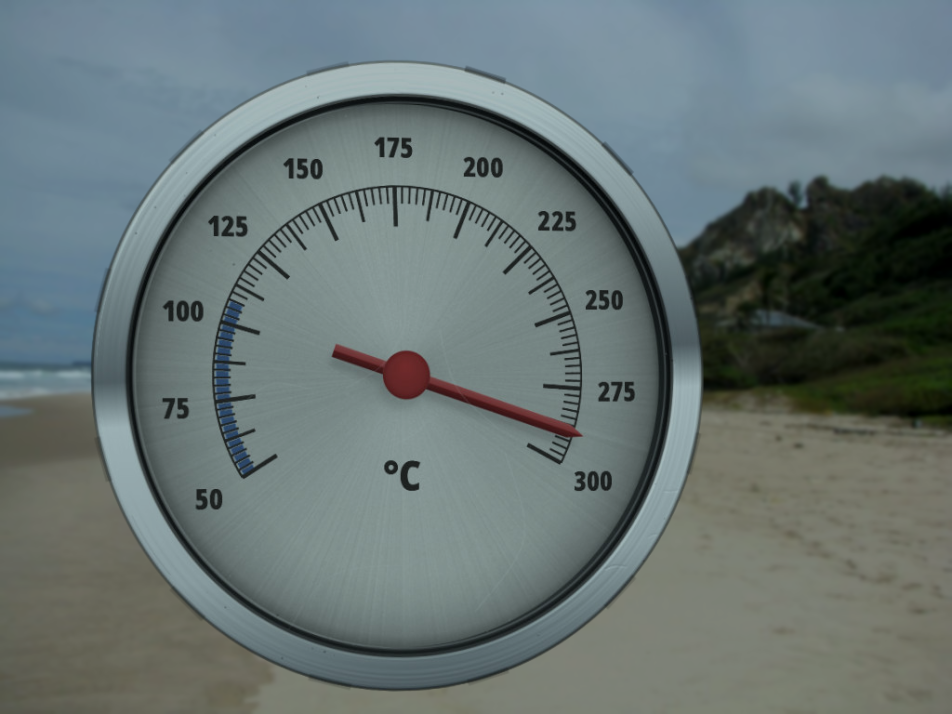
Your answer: **290** °C
